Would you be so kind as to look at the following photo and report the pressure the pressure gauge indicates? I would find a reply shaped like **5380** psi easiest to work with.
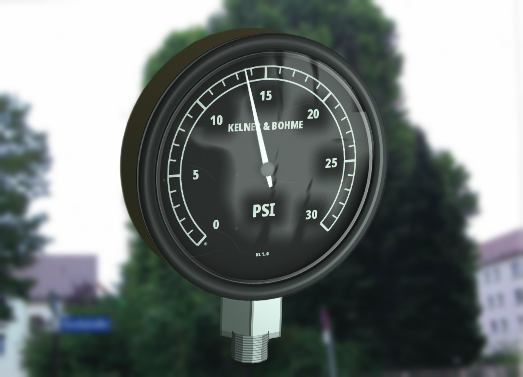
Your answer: **13.5** psi
